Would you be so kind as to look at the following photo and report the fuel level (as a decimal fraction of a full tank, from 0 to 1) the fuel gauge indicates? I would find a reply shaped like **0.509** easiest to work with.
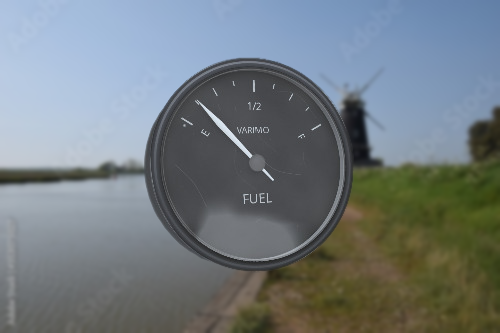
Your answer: **0.125**
